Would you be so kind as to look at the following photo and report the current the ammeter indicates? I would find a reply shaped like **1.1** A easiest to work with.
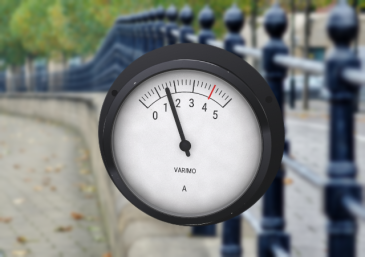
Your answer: **1.6** A
